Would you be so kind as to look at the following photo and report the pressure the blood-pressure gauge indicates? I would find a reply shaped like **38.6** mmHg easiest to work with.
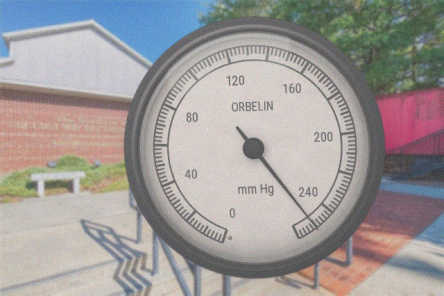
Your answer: **250** mmHg
